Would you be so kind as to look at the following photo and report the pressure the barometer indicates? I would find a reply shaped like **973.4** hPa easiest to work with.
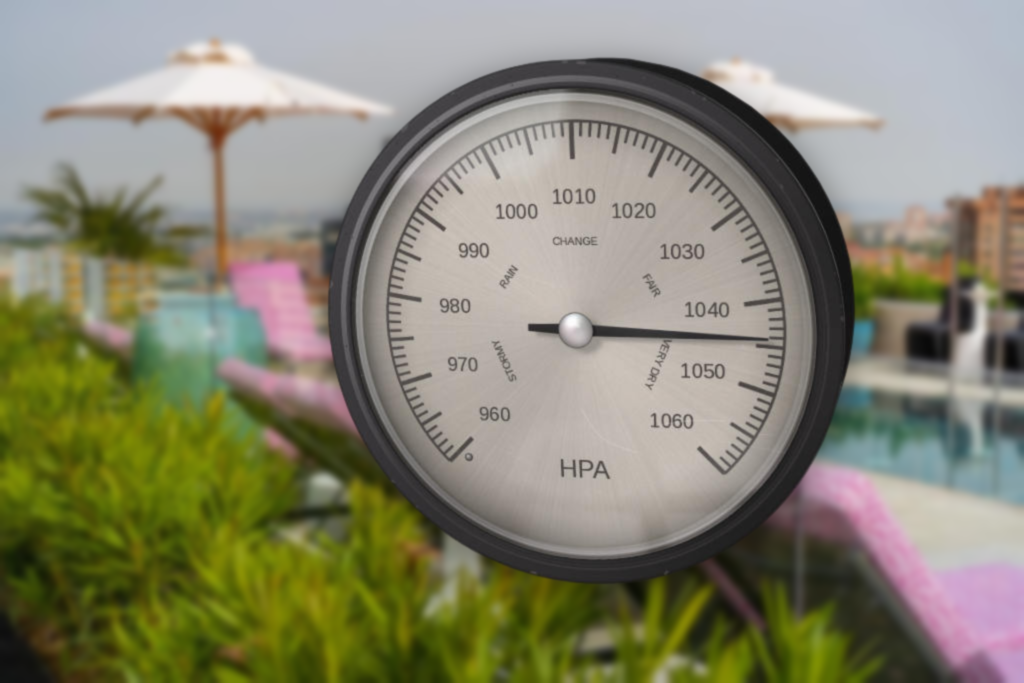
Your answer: **1044** hPa
